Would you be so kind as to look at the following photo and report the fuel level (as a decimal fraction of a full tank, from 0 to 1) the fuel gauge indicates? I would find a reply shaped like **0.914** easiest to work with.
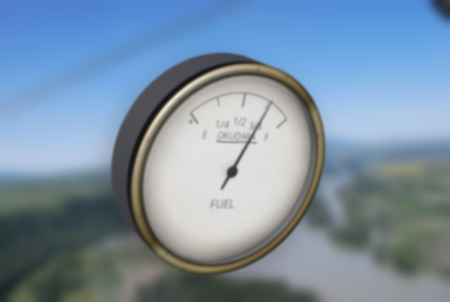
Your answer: **0.75**
